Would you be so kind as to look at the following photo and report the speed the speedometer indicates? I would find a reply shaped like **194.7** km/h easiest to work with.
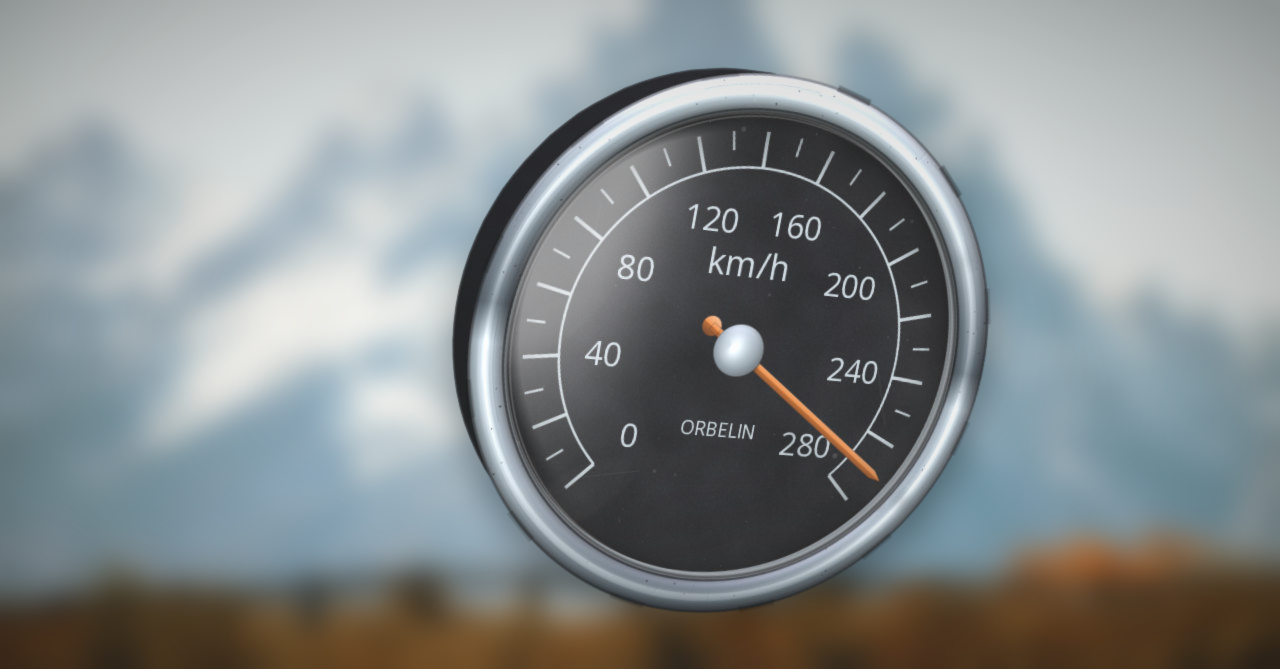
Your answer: **270** km/h
